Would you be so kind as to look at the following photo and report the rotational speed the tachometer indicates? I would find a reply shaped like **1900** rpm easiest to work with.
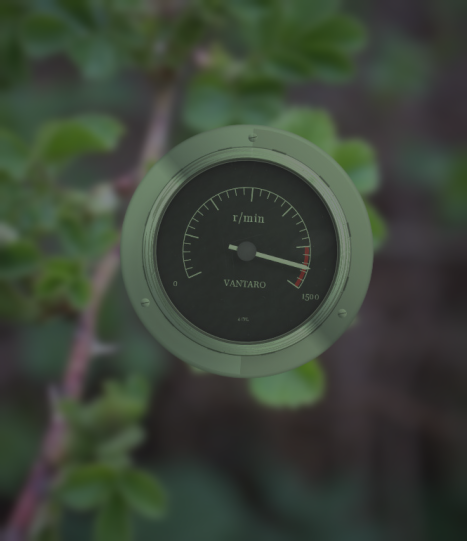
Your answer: **1375** rpm
